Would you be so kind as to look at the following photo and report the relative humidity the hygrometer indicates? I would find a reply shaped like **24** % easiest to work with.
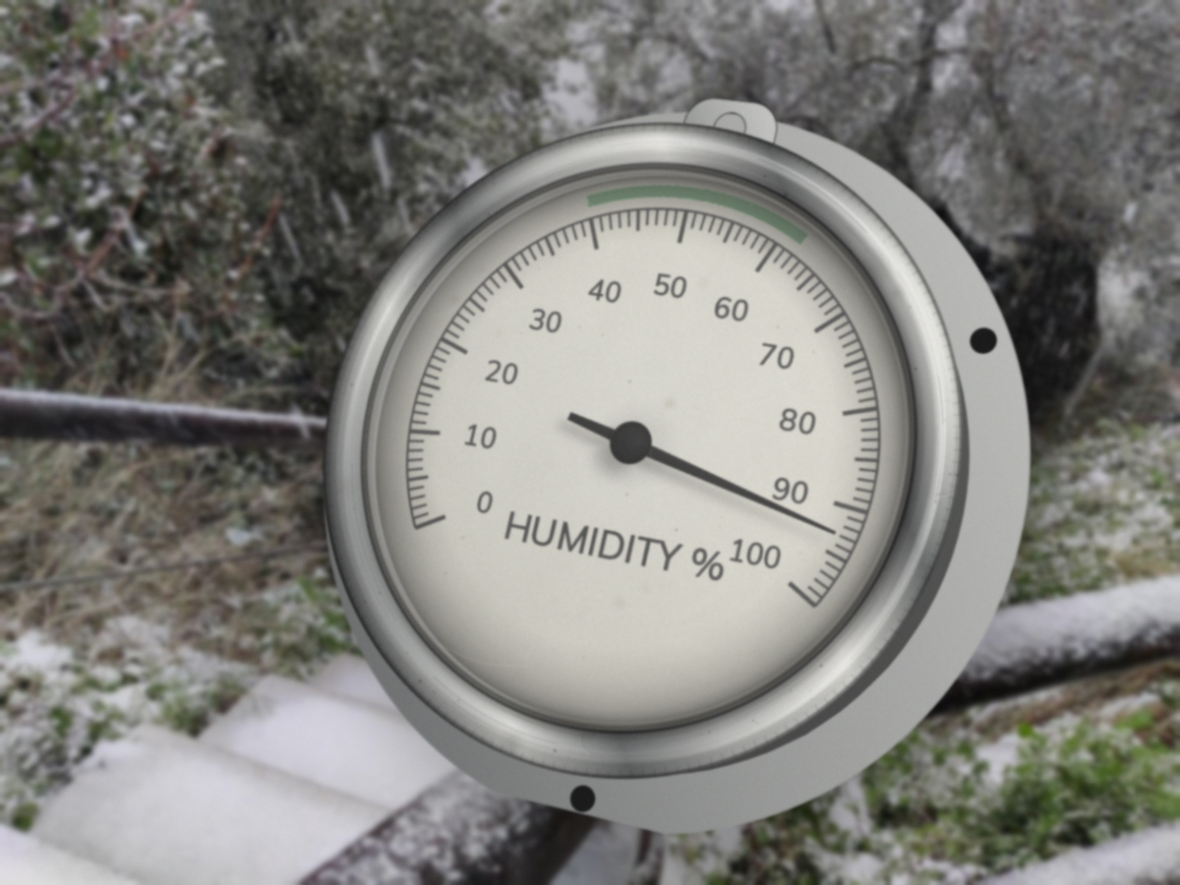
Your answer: **93** %
